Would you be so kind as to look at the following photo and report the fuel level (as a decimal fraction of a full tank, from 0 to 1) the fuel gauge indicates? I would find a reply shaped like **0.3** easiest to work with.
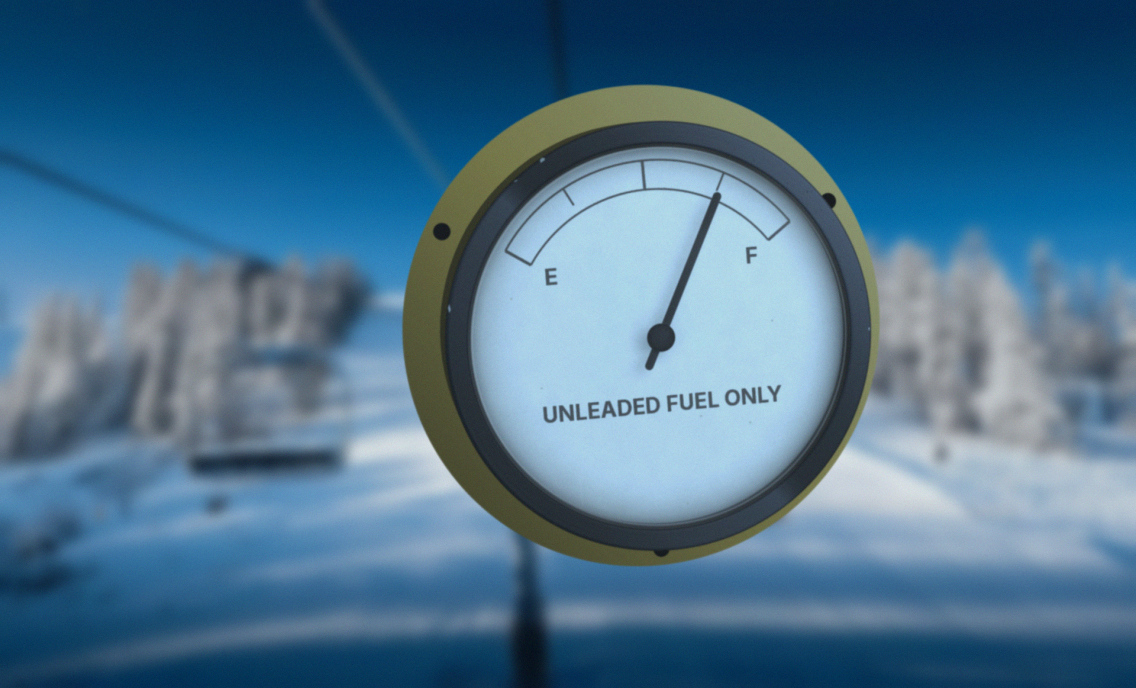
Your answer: **0.75**
